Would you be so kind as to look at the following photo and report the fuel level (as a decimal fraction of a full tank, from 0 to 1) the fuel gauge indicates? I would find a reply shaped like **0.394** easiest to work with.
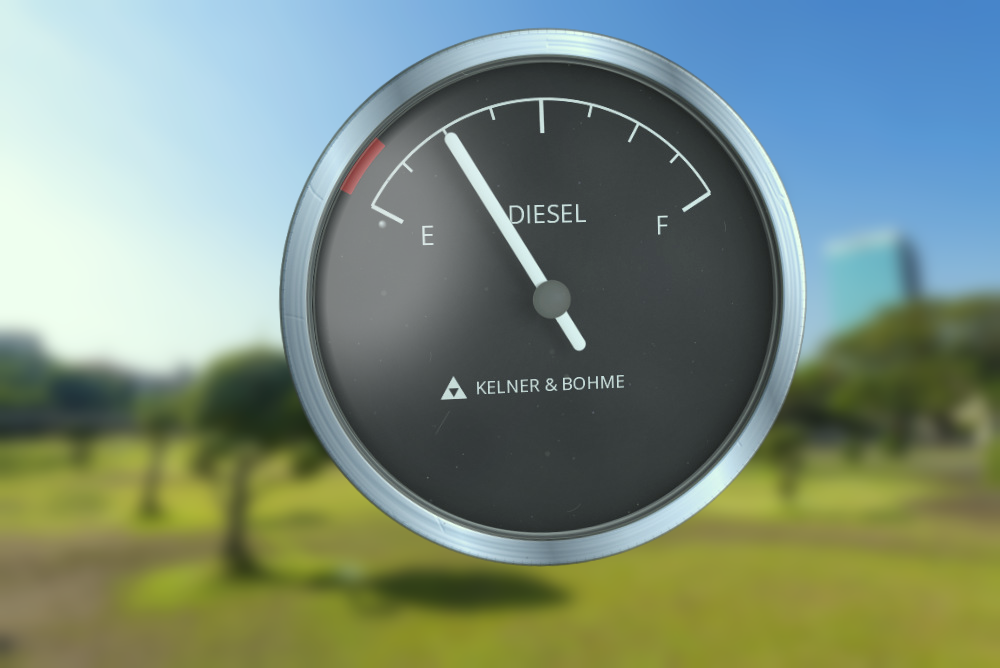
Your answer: **0.25**
